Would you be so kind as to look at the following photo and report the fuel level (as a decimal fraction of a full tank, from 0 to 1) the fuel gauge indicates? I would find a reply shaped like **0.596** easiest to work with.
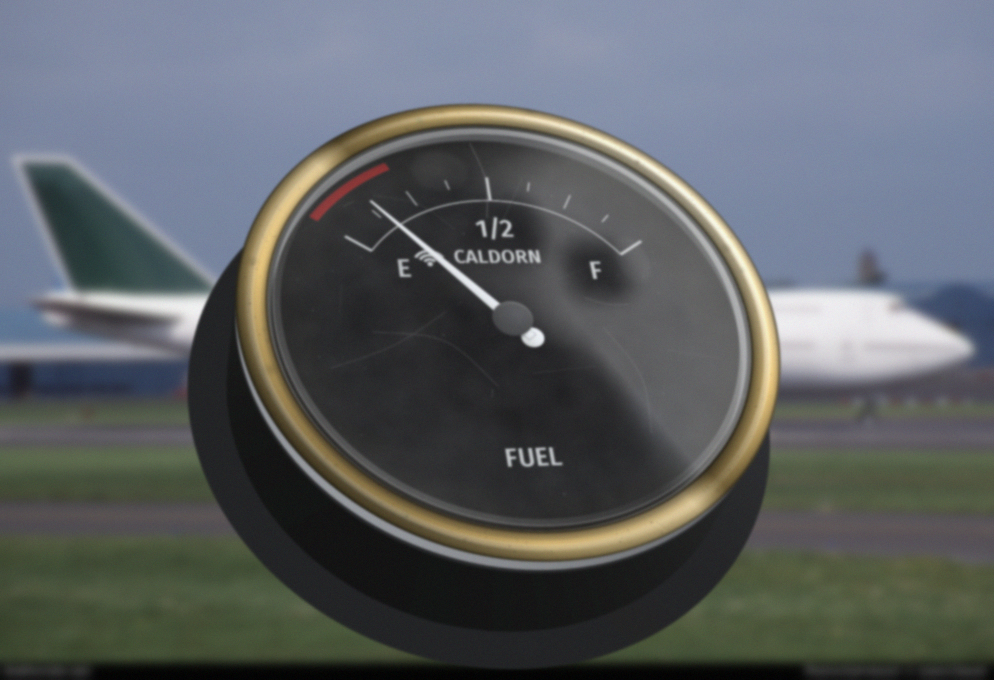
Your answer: **0.125**
